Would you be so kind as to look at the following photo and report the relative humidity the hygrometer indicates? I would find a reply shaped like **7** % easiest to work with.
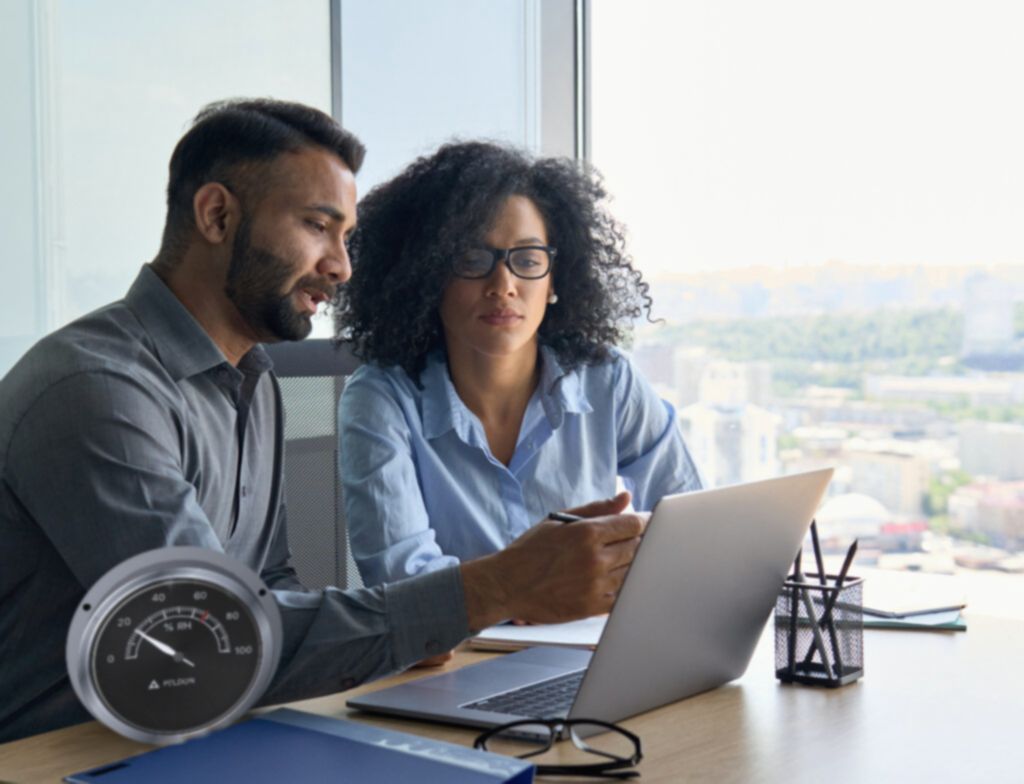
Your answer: **20** %
